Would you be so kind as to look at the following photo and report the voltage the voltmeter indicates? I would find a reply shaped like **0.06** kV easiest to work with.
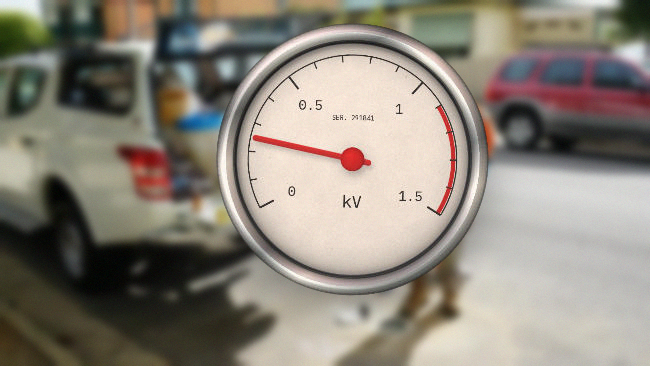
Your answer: **0.25** kV
